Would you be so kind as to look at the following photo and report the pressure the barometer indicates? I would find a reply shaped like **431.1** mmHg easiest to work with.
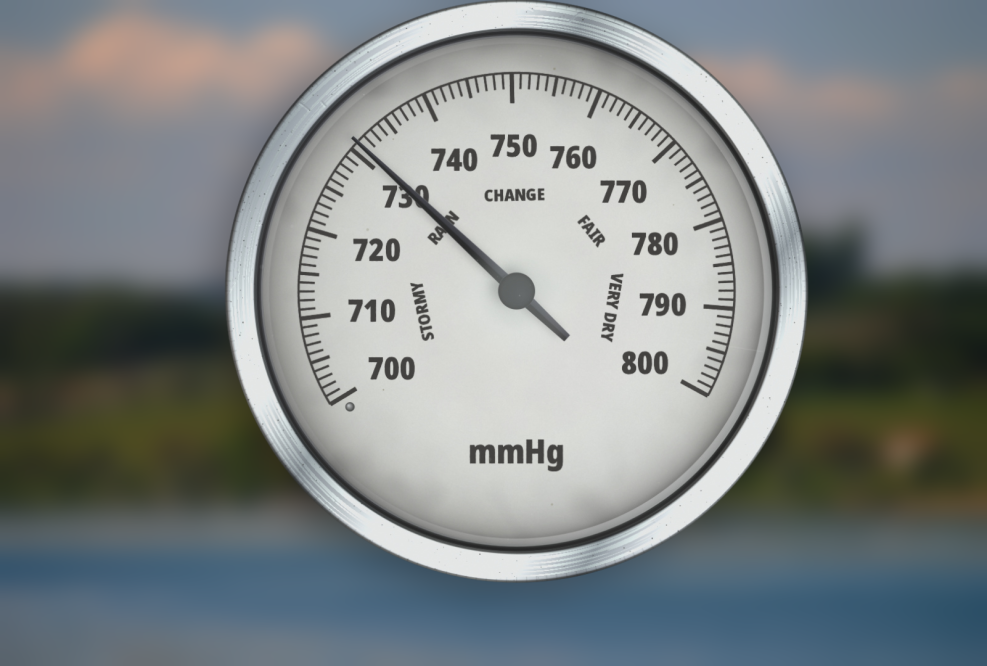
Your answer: **731** mmHg
